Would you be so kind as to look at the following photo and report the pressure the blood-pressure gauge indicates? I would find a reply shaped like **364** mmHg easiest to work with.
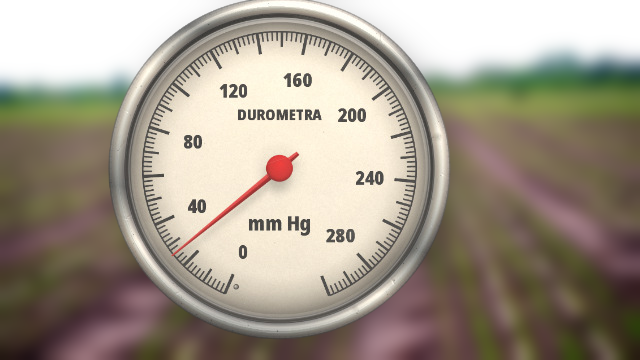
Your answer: **26** mmHg
